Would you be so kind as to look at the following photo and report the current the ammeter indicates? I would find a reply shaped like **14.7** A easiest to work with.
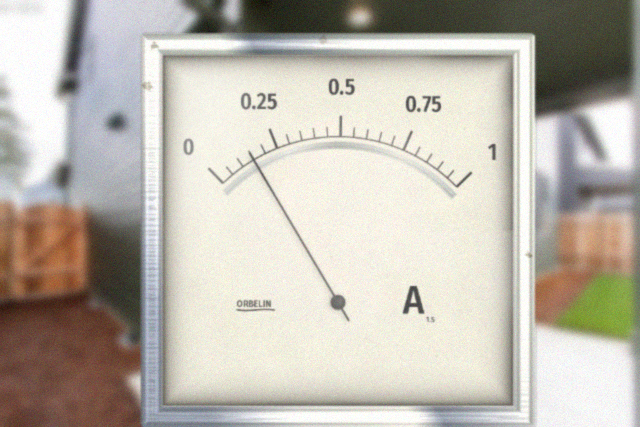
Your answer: **0.15** A
